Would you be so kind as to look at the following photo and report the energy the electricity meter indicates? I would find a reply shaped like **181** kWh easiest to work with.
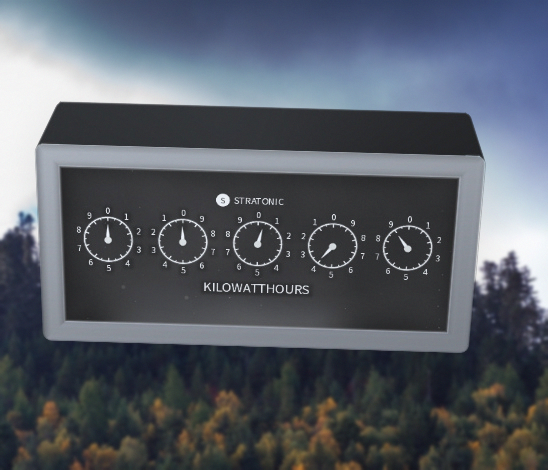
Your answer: **39** kWh
